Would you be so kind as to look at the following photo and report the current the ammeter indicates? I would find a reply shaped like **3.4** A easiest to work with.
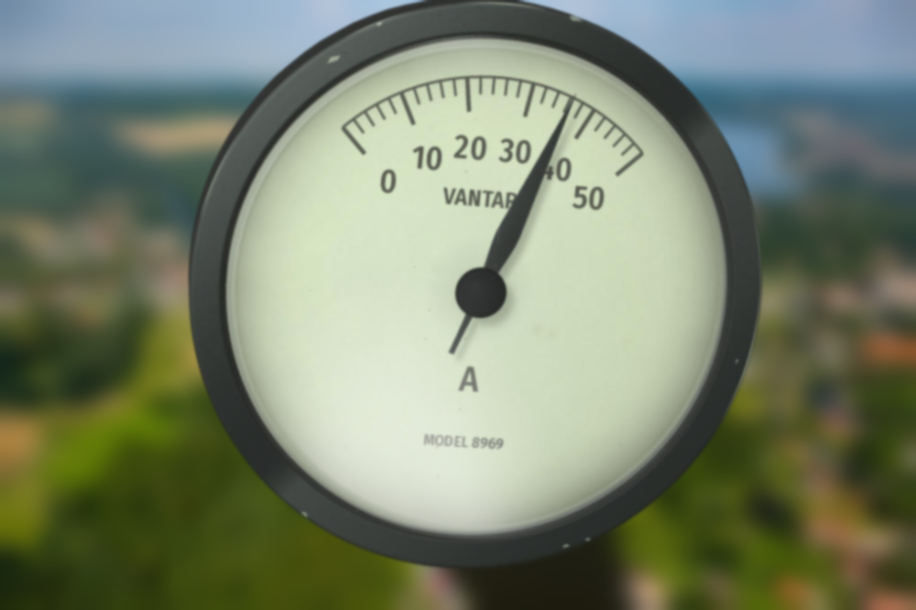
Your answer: **36** A
